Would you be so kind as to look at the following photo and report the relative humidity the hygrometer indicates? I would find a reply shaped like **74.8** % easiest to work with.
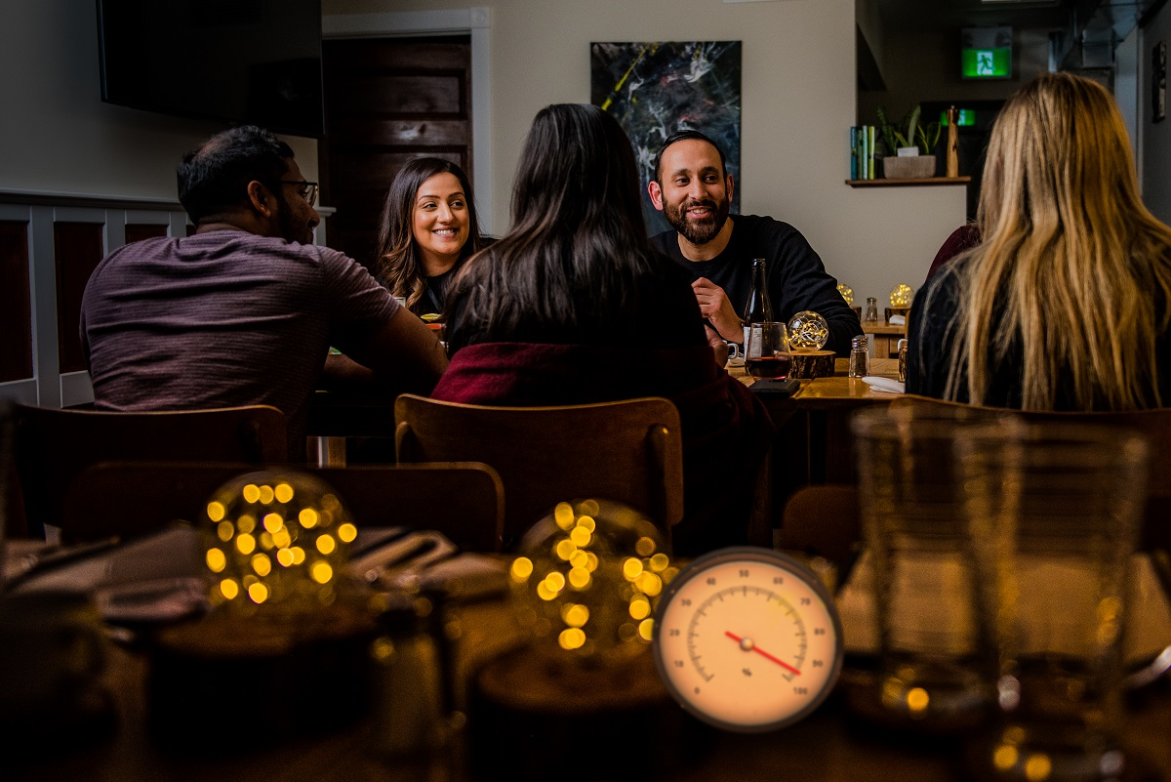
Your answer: **95** %
